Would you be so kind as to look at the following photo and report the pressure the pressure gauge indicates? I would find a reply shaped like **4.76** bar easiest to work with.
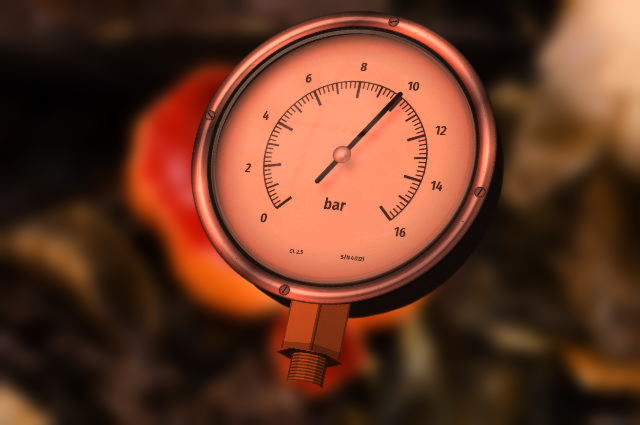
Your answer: **10** bar
